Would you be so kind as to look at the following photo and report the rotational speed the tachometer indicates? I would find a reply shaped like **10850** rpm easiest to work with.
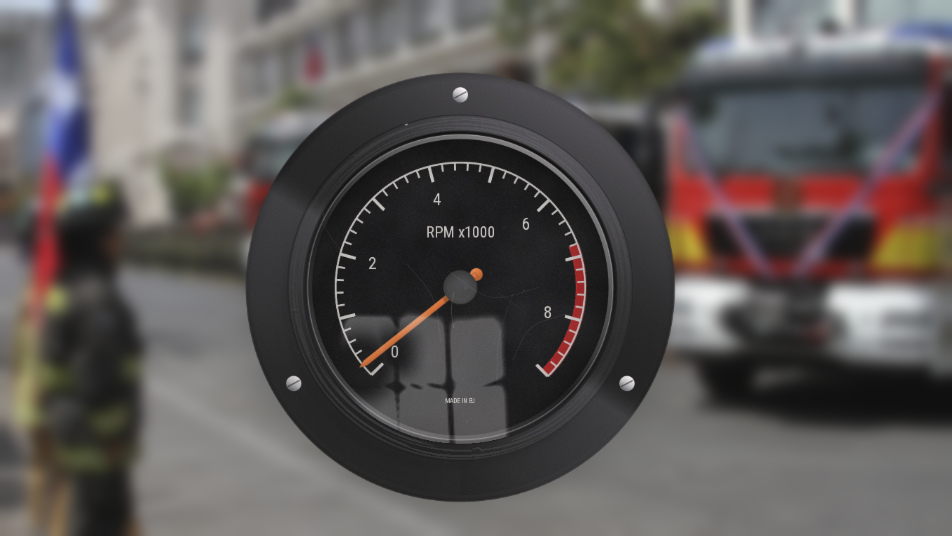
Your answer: **200** rpm
